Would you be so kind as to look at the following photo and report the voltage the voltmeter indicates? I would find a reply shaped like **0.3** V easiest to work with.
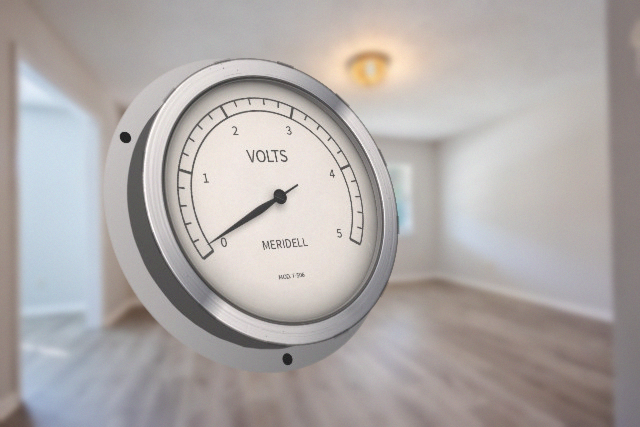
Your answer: **0.1** V
